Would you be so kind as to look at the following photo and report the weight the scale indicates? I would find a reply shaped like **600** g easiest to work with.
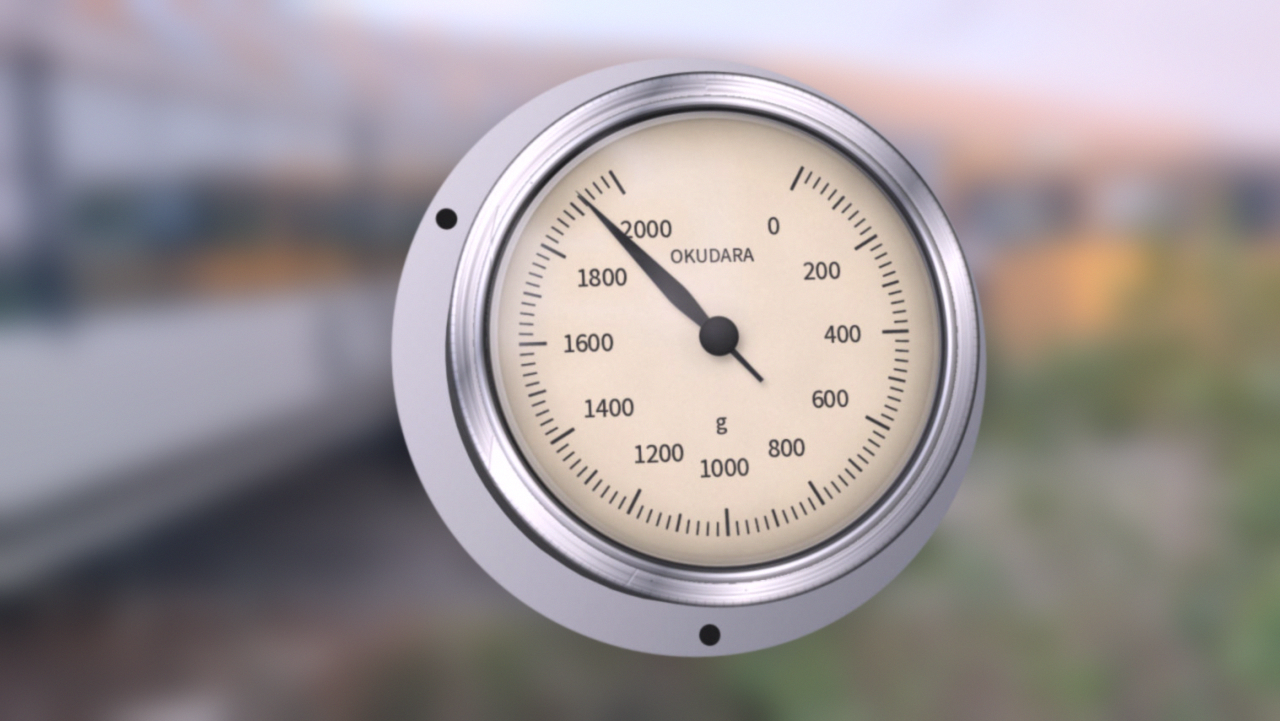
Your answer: **1920** g
